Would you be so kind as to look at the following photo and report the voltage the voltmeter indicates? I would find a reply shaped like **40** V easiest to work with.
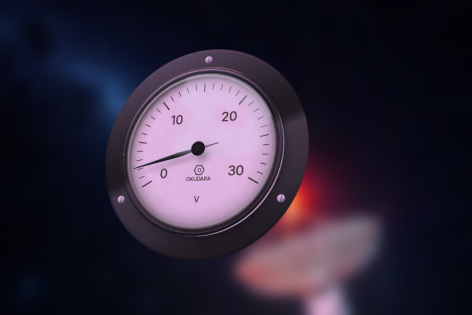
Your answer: **2** V
